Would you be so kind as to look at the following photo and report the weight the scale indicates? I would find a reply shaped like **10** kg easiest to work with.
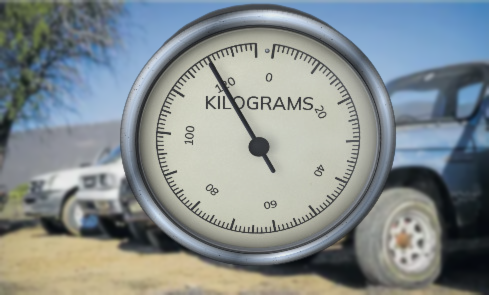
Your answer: **120** kg
